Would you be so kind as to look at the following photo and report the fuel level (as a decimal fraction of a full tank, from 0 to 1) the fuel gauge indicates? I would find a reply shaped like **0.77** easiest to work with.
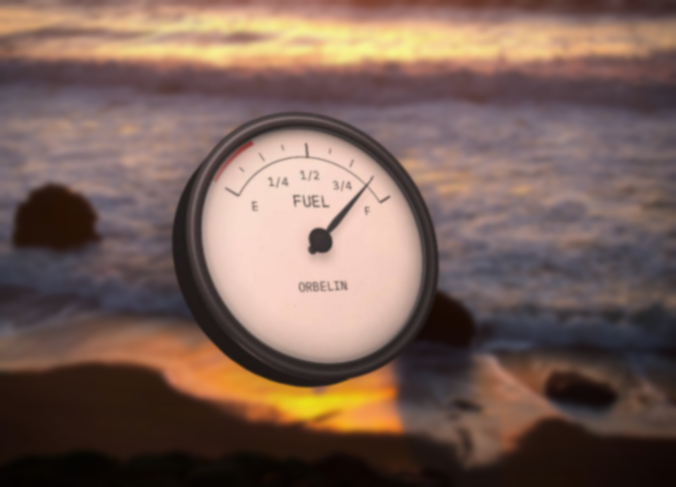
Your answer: **0.875**
